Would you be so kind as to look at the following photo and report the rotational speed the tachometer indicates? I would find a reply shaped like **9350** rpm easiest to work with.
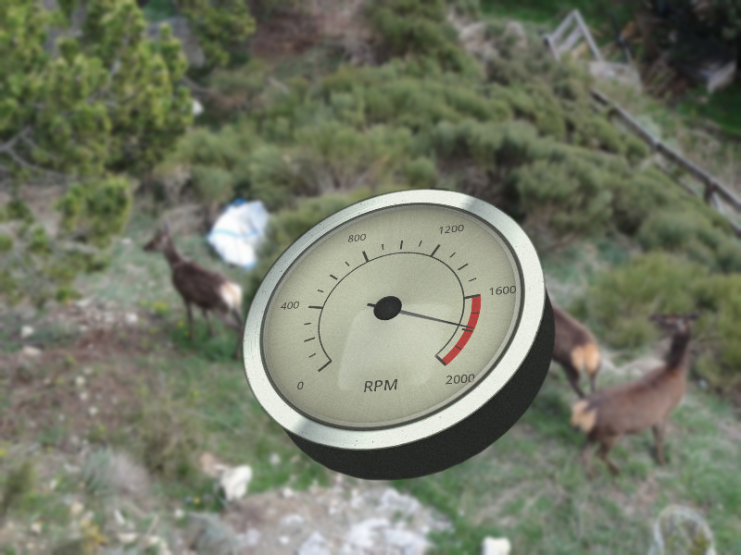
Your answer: **1800** rpm
